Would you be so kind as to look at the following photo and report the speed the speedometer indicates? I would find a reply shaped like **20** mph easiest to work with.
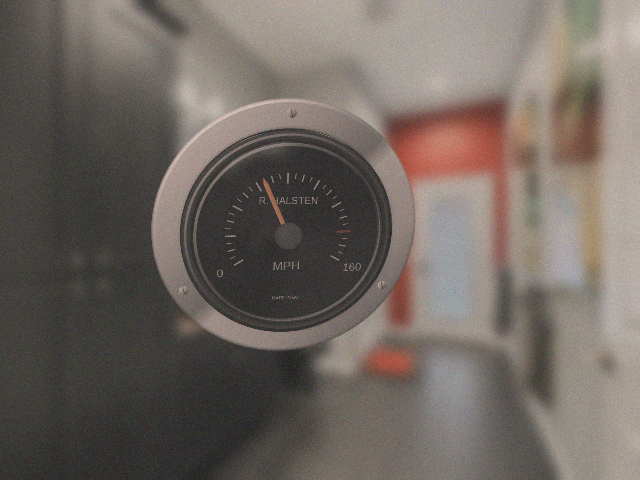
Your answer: **65** mph
